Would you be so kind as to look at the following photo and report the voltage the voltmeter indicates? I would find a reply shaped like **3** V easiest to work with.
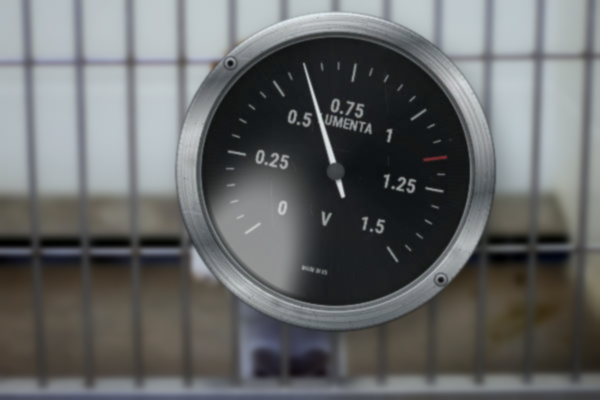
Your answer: **0.6** V
